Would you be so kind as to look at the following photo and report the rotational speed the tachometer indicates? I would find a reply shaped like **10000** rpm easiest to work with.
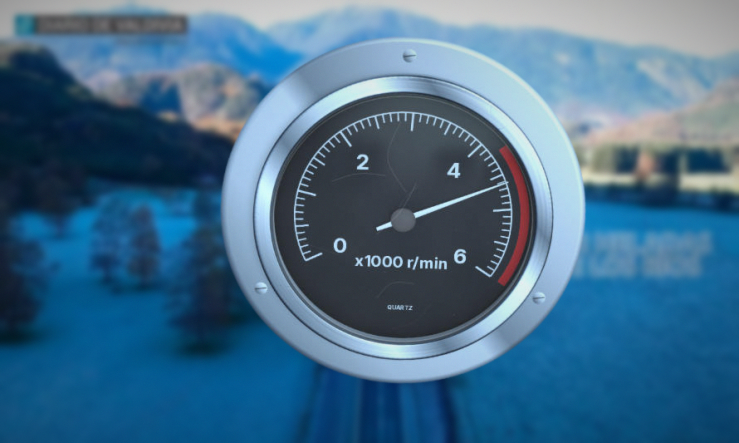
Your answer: **4600** rpm
